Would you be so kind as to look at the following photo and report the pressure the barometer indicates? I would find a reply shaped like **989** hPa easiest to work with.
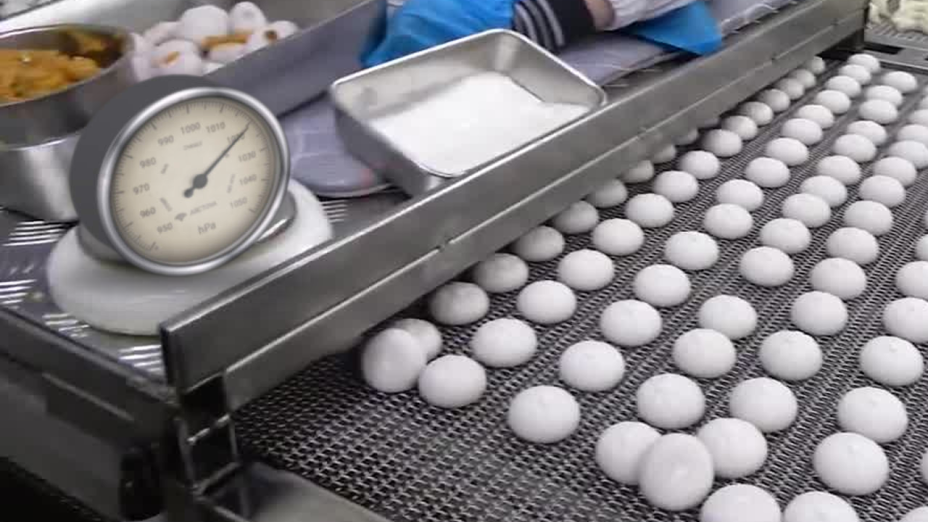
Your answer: **1020** hPa
